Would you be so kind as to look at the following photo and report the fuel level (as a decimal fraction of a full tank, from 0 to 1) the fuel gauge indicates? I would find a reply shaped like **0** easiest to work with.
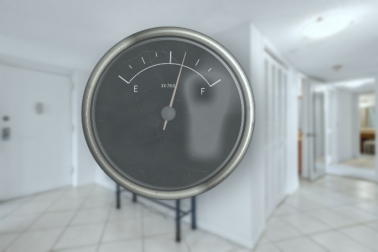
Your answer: **0.625**
